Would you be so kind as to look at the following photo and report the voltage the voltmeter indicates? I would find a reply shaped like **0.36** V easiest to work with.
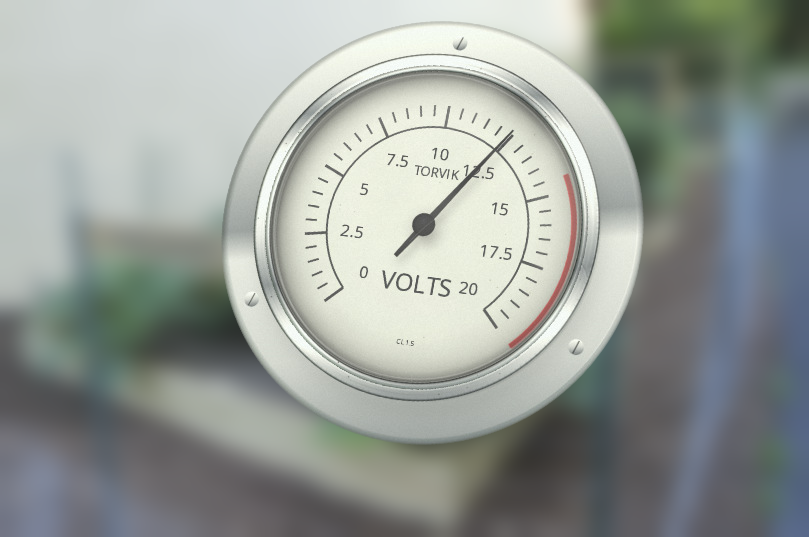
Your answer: **12.5** V
